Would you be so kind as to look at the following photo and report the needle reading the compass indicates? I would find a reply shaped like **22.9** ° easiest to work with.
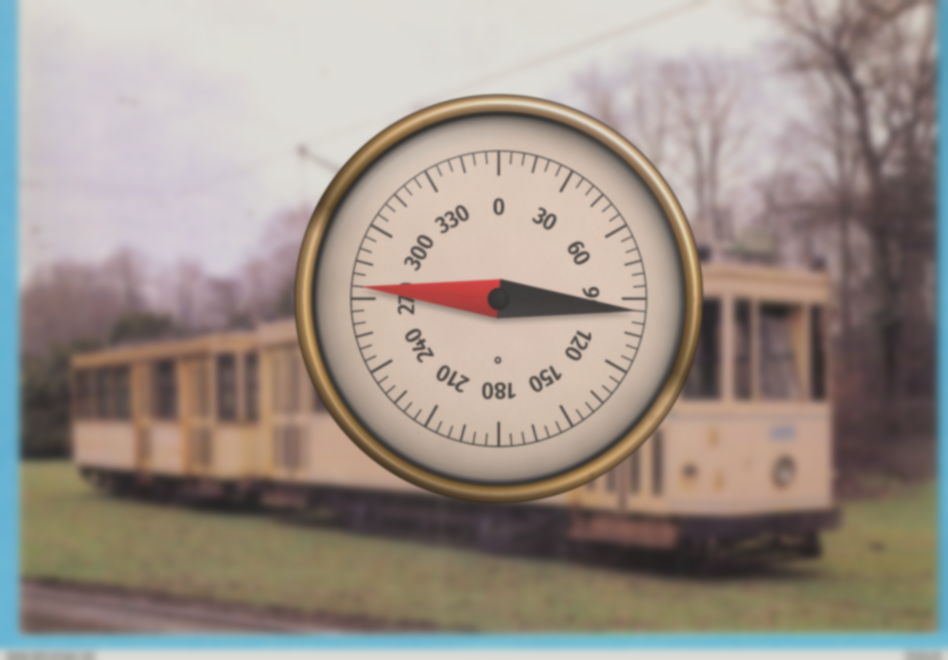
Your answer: **275** °
